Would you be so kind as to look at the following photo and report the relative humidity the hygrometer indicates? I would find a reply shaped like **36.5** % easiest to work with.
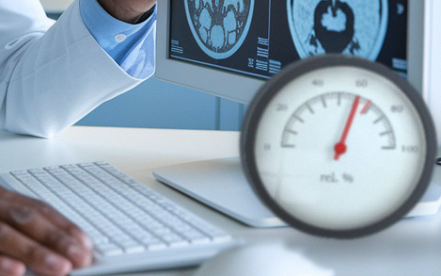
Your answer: **60** %
